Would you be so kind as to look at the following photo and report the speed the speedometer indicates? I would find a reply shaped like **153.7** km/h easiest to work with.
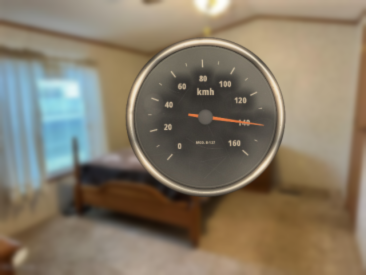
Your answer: **140** km/h
